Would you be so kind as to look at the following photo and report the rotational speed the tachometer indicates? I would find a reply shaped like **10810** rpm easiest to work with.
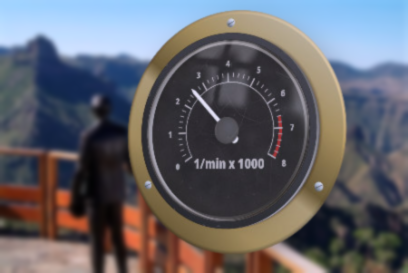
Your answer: **2600** rpm
